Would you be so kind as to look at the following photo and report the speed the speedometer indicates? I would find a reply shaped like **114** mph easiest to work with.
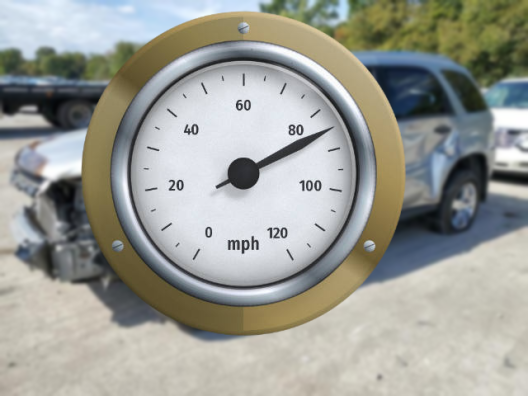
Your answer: **85** mph
